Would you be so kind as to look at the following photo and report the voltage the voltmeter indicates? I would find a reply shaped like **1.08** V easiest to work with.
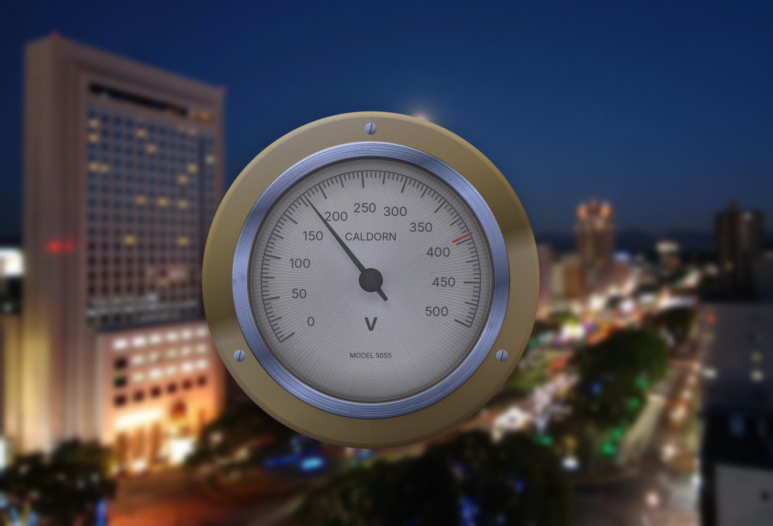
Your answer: **180** V
